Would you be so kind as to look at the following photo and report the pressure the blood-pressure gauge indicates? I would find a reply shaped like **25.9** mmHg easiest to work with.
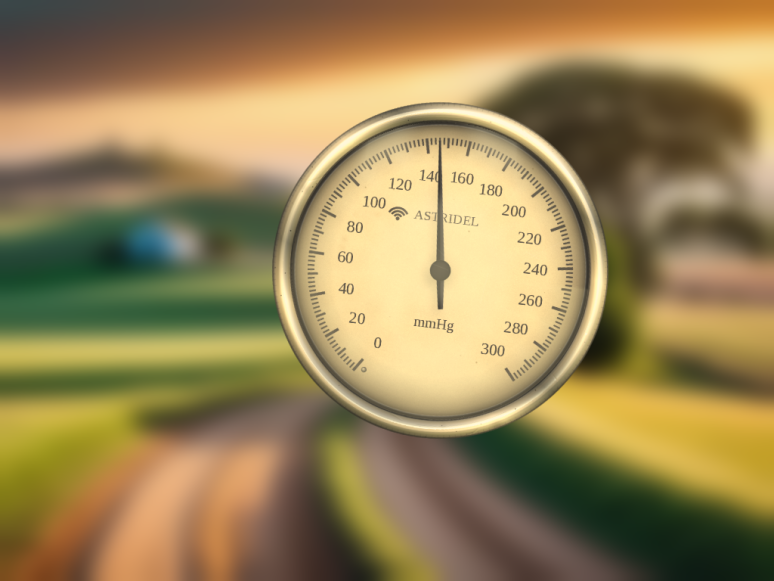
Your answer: **146** mmHg
